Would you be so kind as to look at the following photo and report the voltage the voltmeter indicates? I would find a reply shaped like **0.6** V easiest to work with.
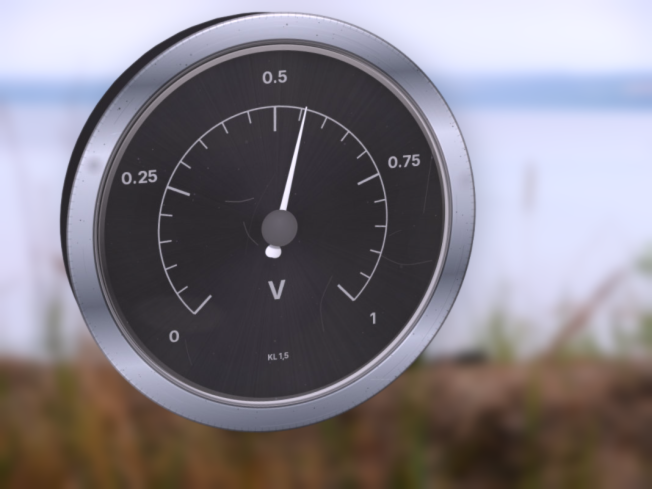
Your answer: **0.55** V
